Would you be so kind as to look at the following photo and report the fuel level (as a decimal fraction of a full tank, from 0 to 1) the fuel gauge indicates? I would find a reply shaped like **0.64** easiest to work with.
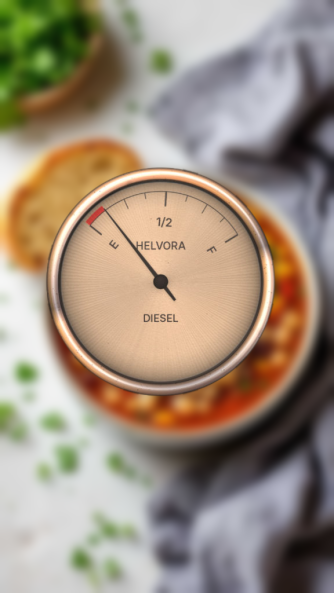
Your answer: **0.125**
